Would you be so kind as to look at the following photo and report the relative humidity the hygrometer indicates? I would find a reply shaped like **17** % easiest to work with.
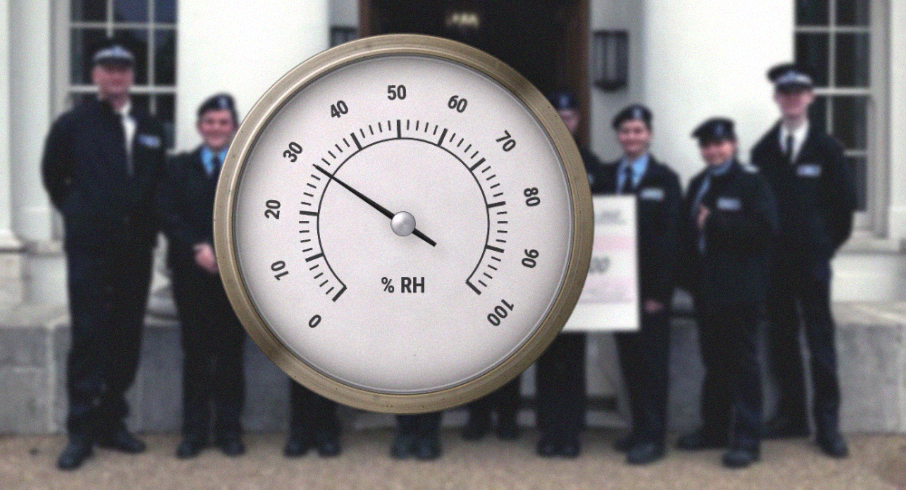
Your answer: **30** %
